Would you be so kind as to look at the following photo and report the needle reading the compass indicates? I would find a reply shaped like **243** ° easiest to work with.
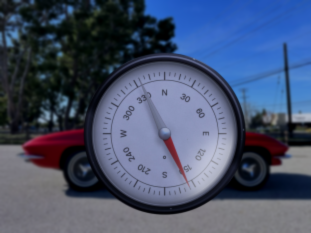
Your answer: **155** °
